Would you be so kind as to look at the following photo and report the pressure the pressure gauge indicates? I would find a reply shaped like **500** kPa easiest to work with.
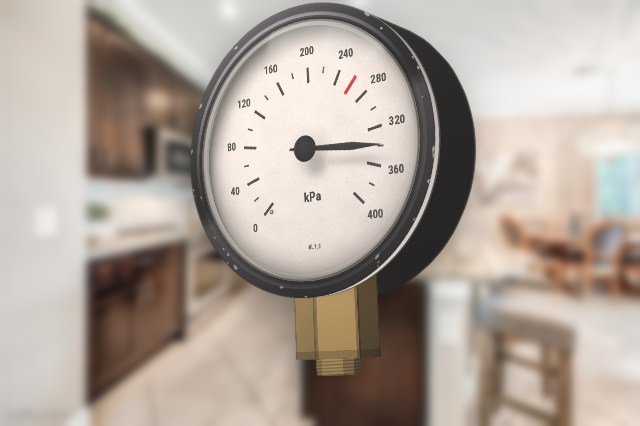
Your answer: **340** kPa
